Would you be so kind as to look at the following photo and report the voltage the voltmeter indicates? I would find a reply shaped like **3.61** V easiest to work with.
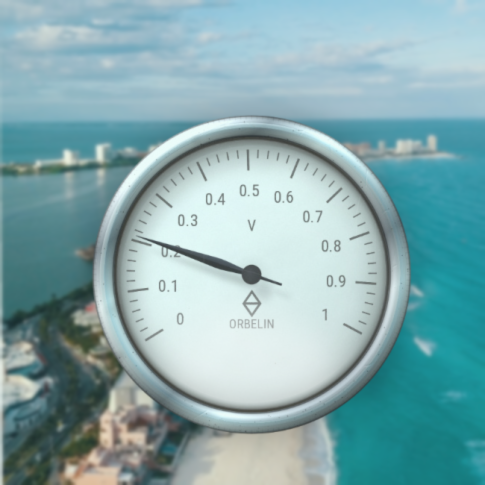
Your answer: **0.21** V
